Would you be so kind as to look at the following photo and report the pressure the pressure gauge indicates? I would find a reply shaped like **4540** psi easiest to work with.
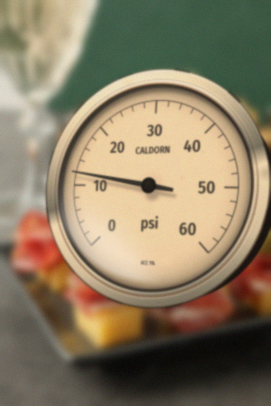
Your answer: **12** psi
